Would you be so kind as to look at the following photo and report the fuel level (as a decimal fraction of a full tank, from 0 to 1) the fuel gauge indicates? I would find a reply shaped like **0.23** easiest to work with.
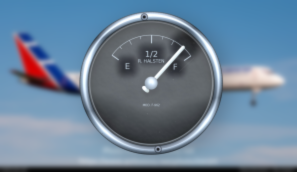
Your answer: **0.875**
